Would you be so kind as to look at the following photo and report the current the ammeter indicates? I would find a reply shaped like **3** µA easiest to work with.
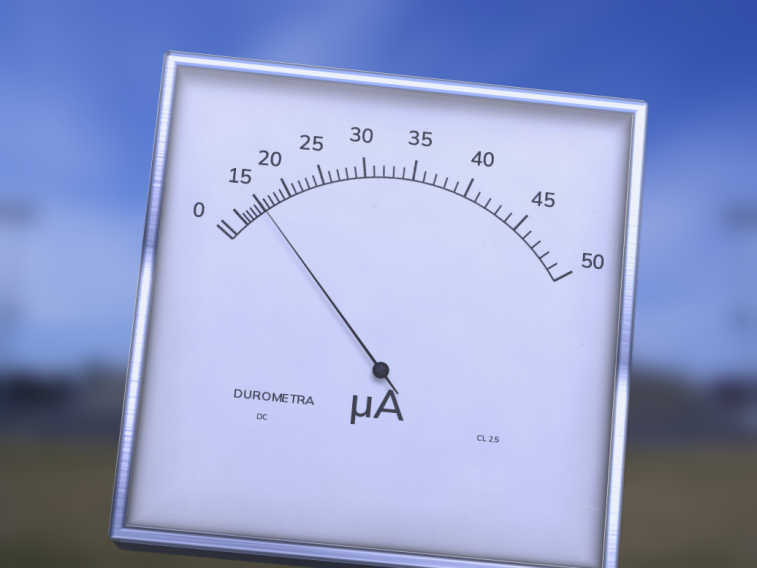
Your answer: **15** µA
